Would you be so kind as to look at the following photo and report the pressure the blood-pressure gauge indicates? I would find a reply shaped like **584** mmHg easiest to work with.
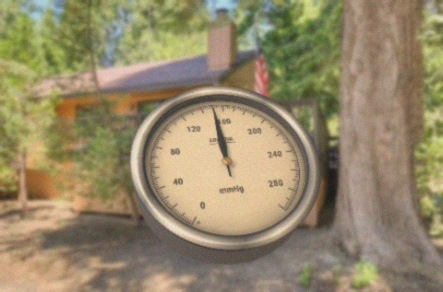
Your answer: **150** mmHg
